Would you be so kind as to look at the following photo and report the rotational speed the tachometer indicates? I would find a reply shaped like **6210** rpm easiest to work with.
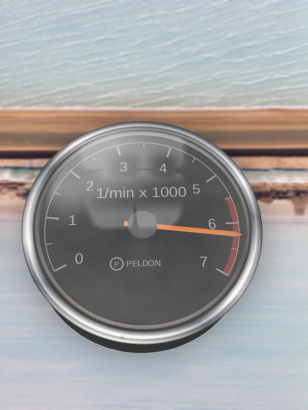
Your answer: **6250** rpm
